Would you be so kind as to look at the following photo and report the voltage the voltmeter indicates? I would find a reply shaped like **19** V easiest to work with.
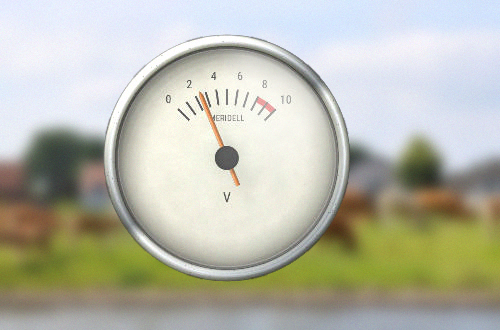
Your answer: **2.5** V
